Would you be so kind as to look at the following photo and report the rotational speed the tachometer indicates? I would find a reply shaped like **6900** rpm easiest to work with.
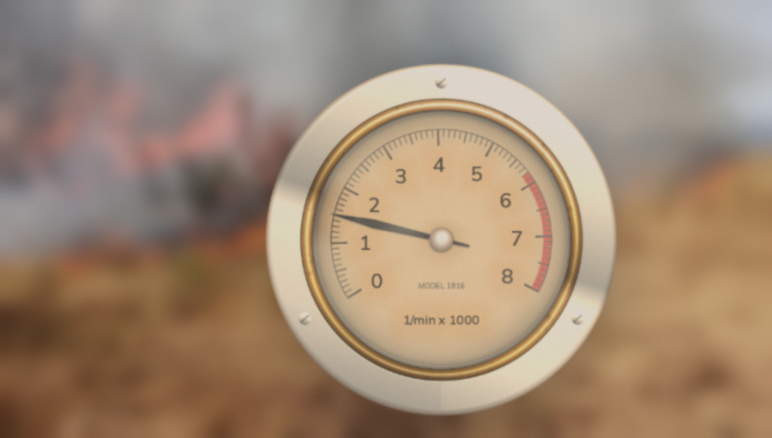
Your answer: **1500** rpm
